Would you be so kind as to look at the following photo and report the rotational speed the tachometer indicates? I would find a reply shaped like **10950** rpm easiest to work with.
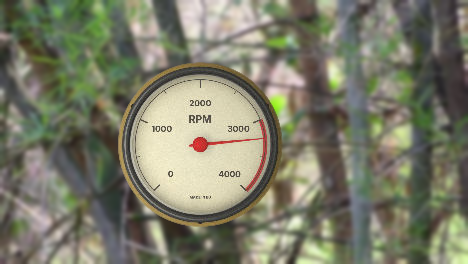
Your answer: **3250** rpm
